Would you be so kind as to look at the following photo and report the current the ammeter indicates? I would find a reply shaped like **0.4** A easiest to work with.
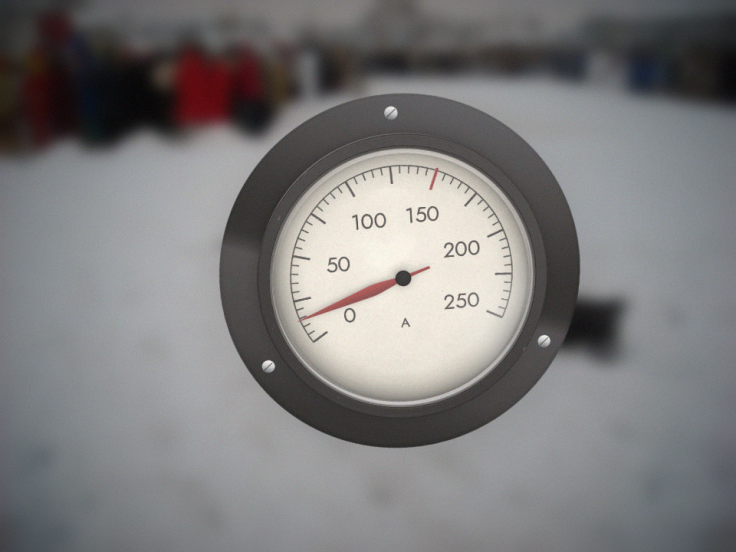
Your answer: **15** A
